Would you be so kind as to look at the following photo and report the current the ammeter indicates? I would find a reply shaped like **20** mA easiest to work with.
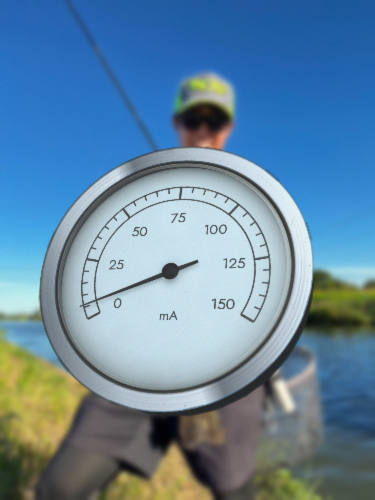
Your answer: **5** mA
